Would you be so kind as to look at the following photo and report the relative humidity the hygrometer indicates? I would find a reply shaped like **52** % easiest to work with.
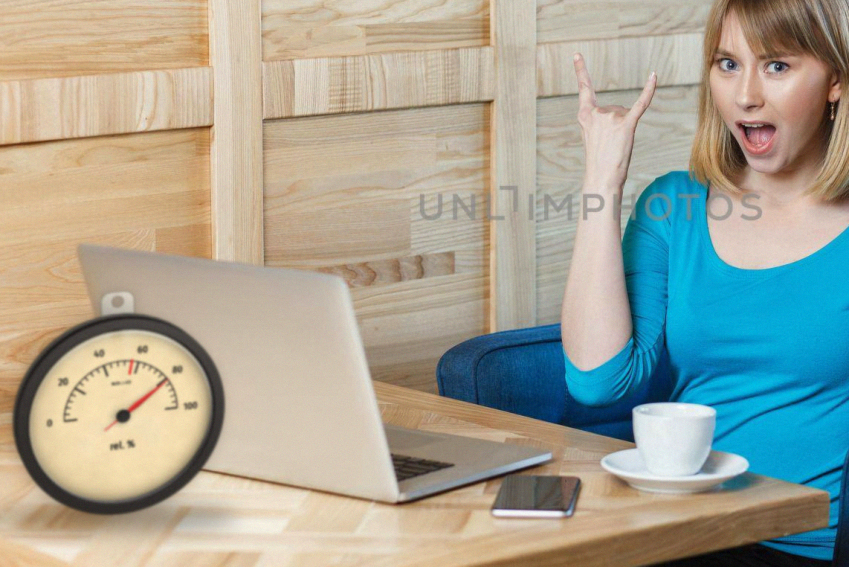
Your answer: **80** %
